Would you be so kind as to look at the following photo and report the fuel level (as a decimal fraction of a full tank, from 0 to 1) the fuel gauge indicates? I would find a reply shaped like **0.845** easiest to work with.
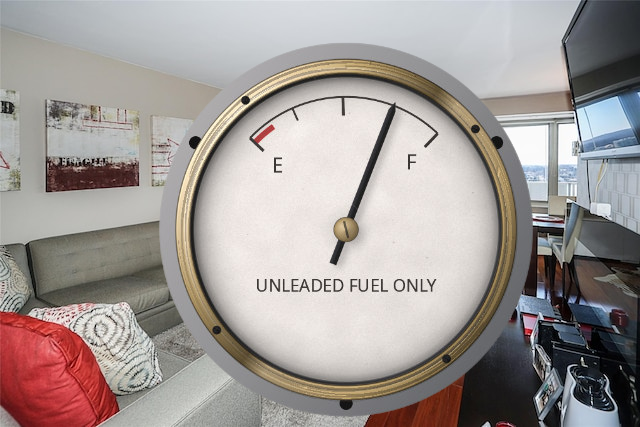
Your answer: **0.75**
